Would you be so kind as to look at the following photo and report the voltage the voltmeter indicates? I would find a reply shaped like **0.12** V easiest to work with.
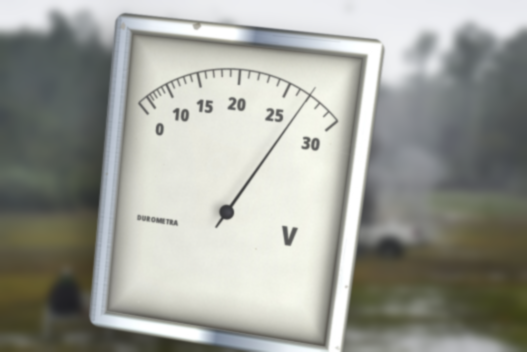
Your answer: **27** V
